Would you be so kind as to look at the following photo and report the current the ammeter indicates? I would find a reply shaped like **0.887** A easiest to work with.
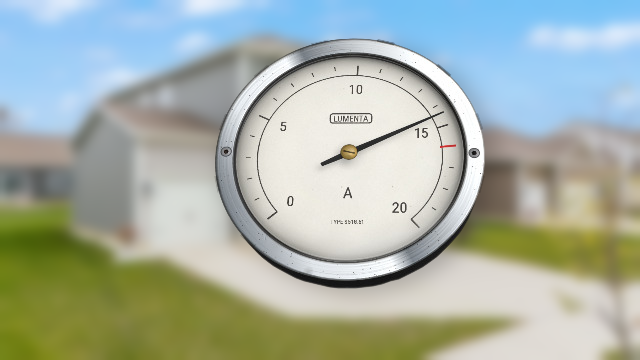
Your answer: **14.5** A
